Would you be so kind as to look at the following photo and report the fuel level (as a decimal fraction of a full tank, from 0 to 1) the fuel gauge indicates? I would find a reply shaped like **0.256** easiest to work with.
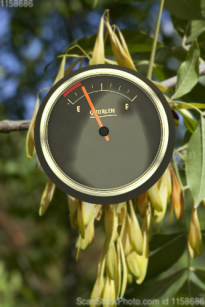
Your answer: **0.25**
